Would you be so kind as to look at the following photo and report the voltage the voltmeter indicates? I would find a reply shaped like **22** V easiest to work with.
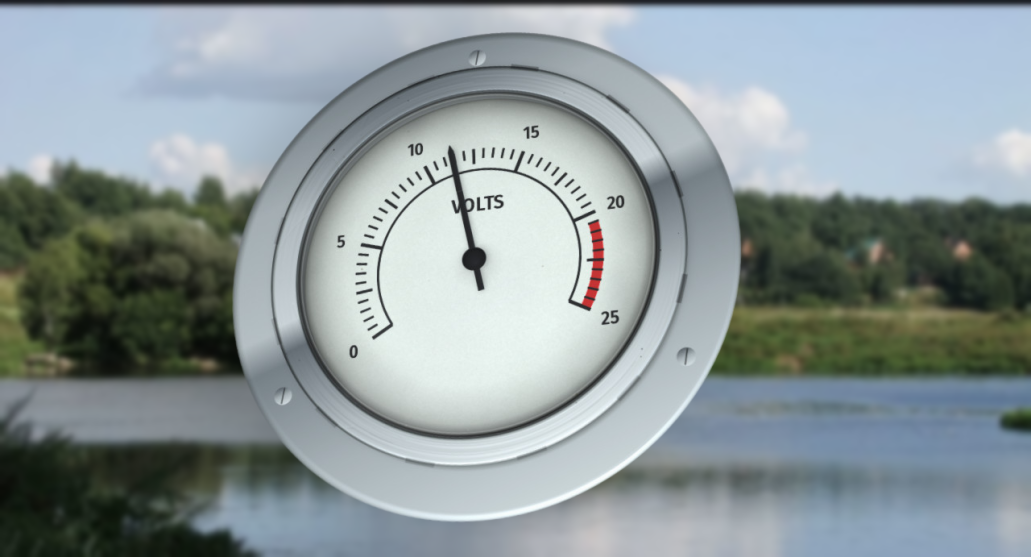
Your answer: **11.5** V
